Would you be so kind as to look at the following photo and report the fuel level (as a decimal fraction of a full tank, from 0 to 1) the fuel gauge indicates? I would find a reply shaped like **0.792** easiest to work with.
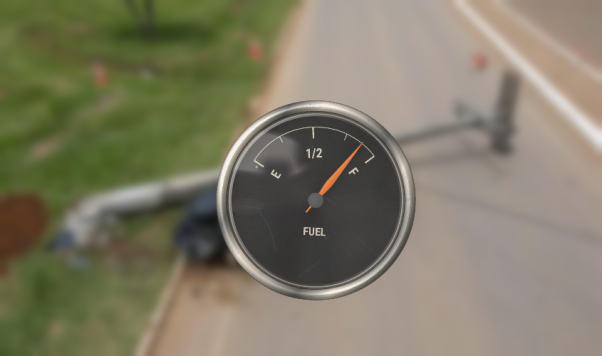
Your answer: **0.875**
